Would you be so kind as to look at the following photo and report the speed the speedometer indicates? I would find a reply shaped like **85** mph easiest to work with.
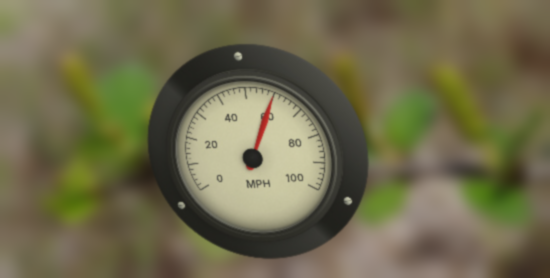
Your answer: **60** mph
